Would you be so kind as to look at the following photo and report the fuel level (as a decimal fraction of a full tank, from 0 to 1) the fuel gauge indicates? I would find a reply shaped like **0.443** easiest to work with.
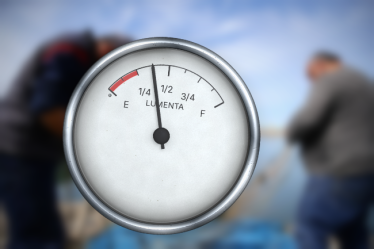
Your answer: **0.375**
